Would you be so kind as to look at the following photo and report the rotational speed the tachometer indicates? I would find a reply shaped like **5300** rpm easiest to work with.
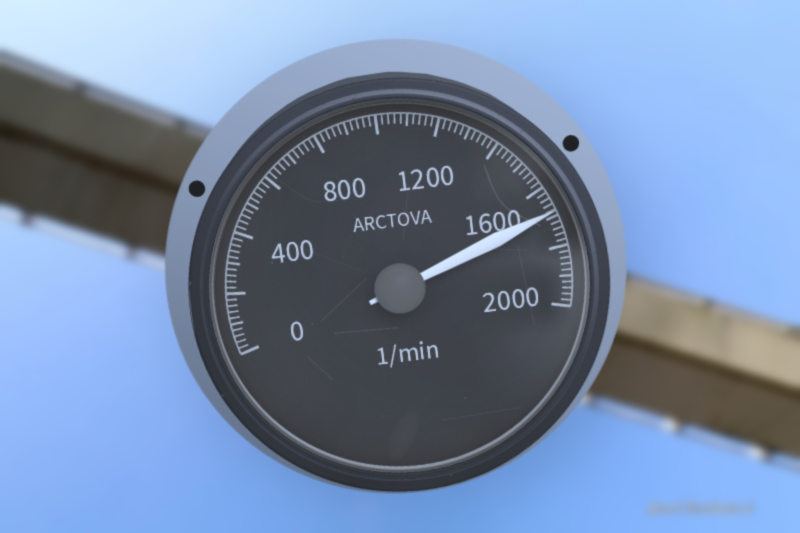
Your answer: **1680** rpm
